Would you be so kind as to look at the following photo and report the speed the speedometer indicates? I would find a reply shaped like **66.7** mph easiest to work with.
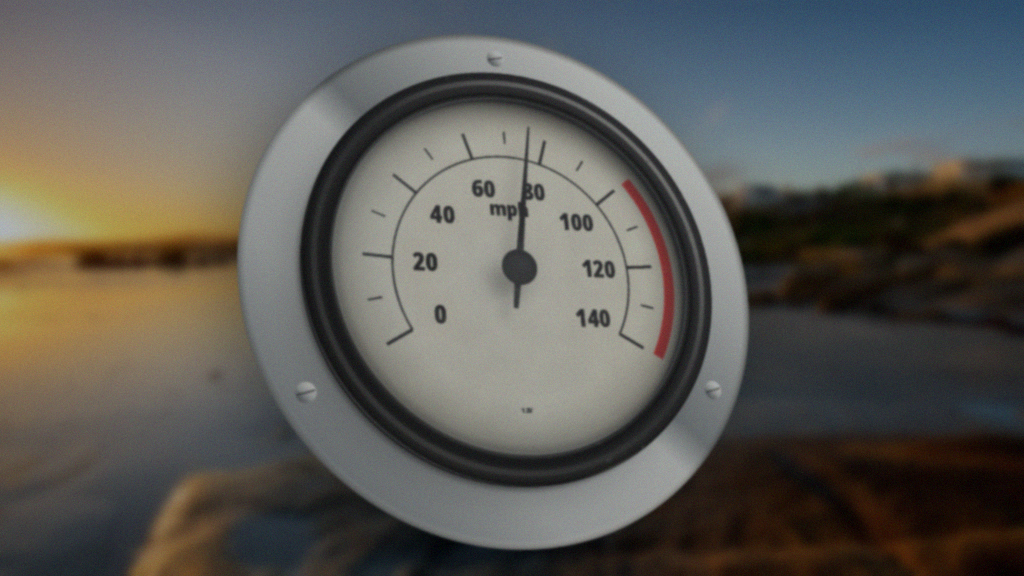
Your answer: **75** mph
